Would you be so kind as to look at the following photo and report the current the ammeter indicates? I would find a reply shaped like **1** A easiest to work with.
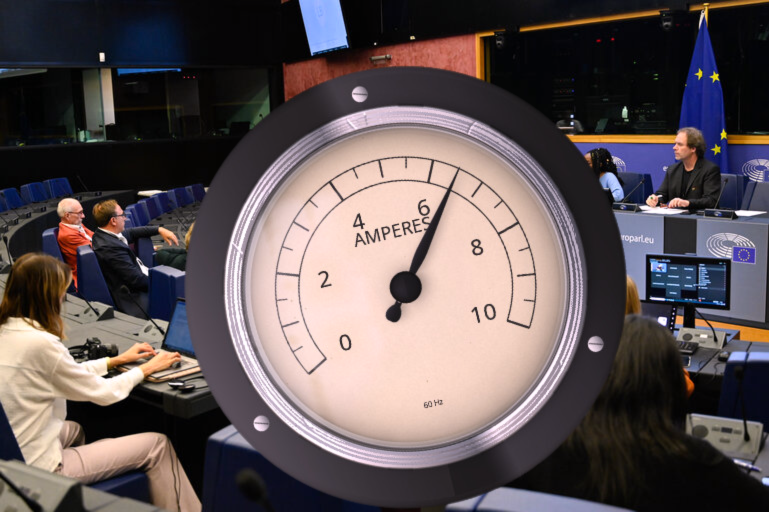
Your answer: **6.5** A
